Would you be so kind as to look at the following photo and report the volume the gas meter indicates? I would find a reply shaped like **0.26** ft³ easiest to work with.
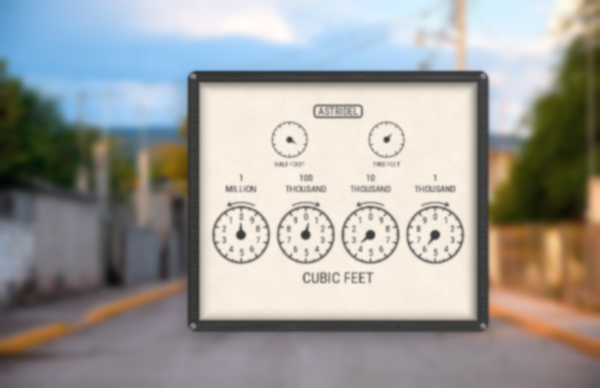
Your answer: **3600** ft³
